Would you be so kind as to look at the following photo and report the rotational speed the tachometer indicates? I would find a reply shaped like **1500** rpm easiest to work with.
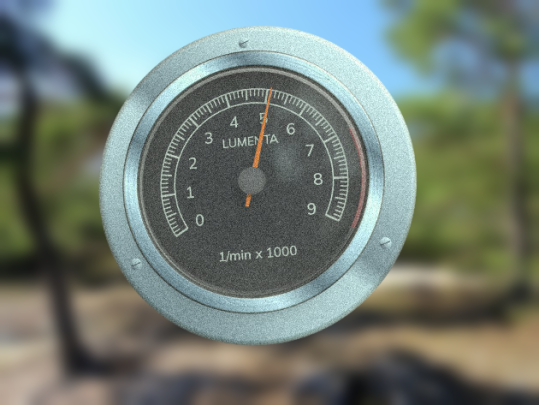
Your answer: **5100** rpm
